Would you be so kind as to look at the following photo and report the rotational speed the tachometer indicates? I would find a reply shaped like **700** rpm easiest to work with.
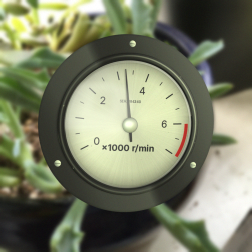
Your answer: **3250** rpm
